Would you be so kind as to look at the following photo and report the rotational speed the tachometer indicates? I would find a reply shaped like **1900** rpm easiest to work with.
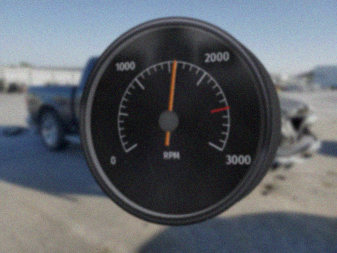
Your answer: **1600** rpm
